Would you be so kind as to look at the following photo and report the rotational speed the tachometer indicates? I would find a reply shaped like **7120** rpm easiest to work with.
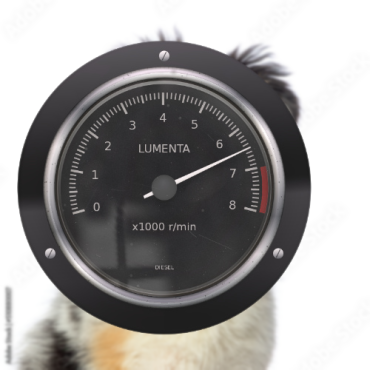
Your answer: **6500** rpm
